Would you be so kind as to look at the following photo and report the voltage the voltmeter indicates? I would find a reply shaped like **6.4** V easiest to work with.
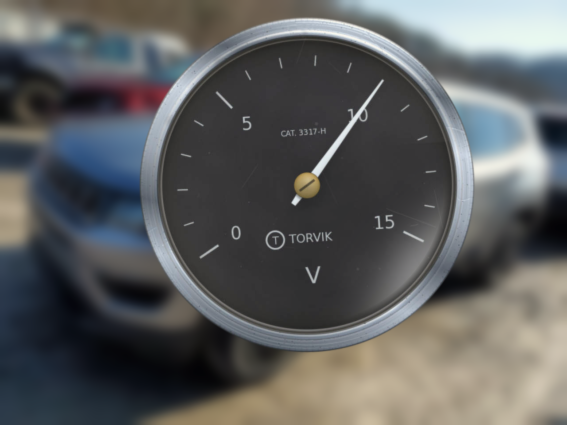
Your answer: **10** V
